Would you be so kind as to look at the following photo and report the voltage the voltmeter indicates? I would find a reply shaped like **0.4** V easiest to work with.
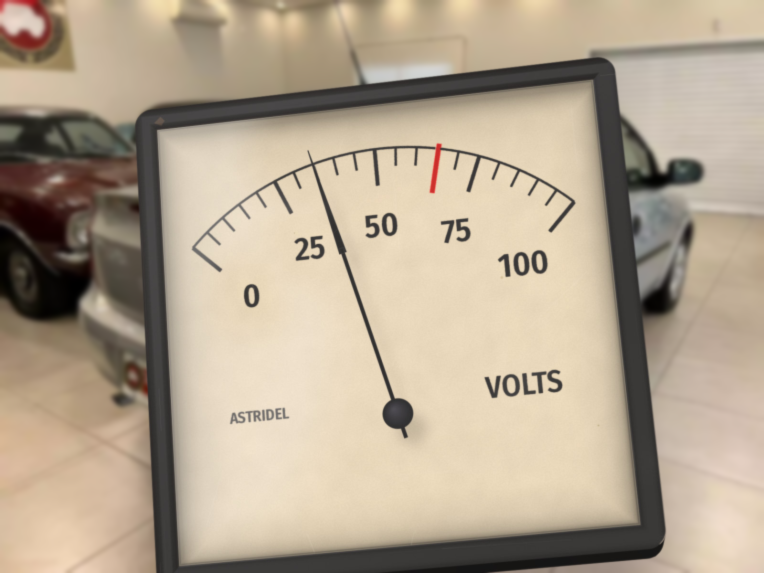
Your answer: **35** V
